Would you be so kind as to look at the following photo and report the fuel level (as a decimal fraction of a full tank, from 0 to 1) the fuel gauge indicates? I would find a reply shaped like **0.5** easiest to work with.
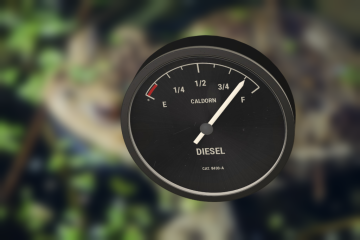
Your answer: **0.875**
